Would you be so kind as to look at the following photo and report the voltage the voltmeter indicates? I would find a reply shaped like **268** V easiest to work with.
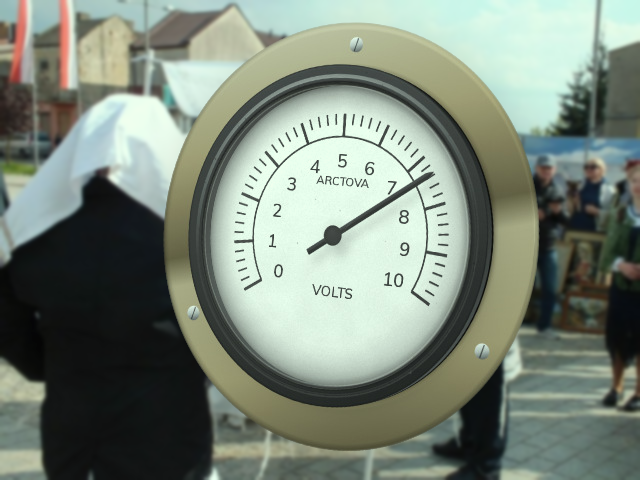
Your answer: **7.4** V
